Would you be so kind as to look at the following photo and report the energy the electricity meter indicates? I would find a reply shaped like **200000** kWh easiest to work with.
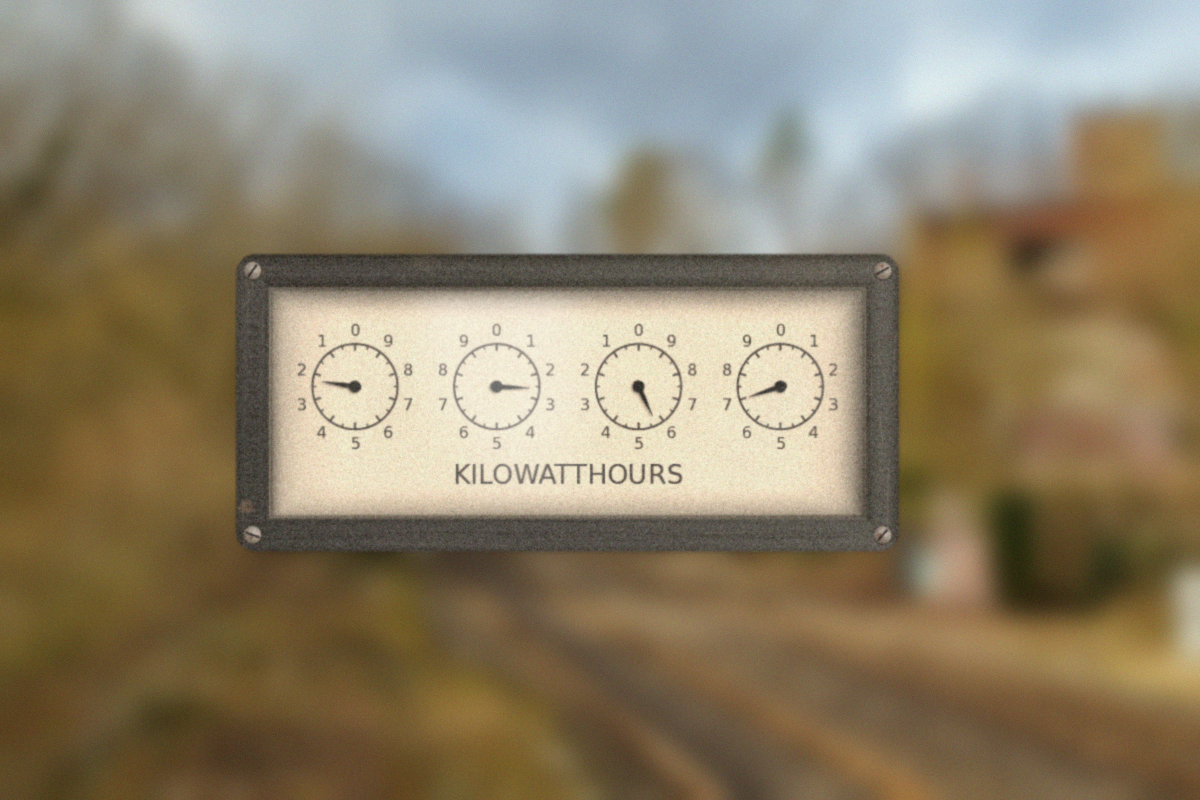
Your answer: **2257** kWh
